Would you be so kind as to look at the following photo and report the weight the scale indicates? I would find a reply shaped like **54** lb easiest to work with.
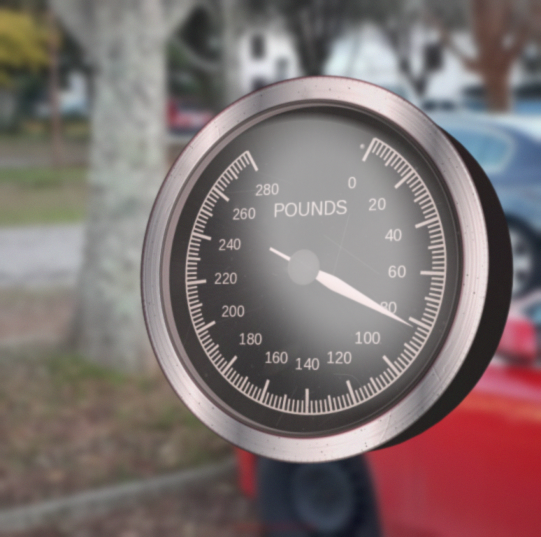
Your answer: **82** lb
